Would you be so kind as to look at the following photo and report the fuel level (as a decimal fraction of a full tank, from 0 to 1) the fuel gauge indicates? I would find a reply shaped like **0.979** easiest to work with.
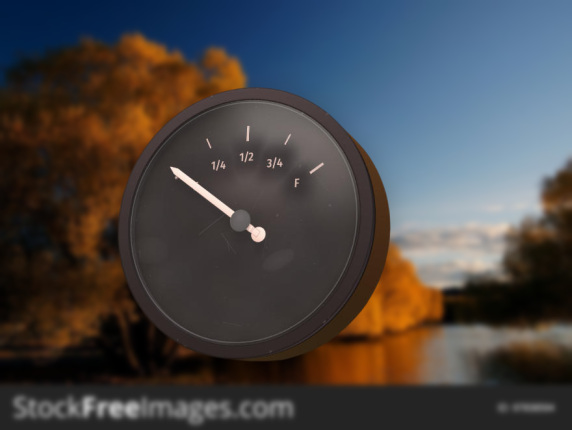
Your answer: **0**
